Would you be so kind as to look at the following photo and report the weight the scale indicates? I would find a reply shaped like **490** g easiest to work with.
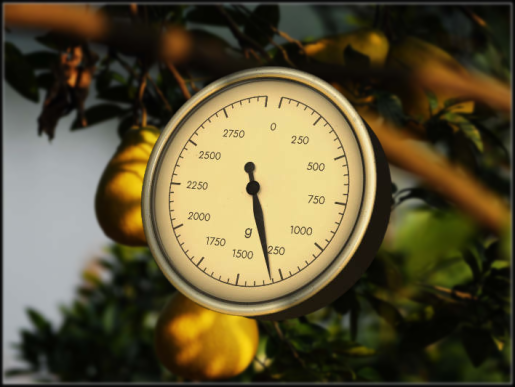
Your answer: **1300** g
